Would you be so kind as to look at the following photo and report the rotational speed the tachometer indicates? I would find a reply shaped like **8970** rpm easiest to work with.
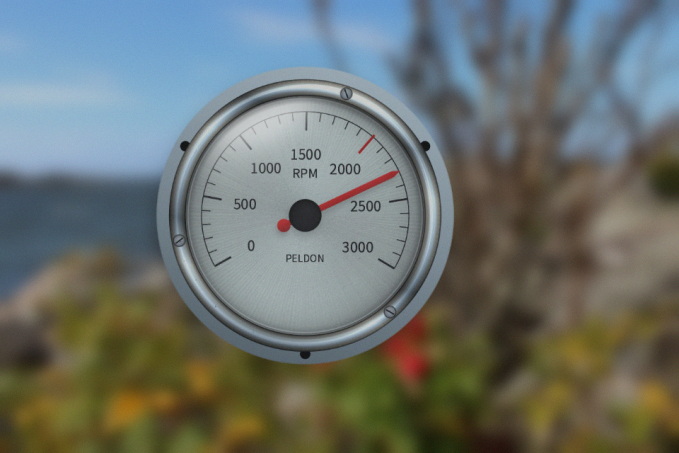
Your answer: **2300** rpm
